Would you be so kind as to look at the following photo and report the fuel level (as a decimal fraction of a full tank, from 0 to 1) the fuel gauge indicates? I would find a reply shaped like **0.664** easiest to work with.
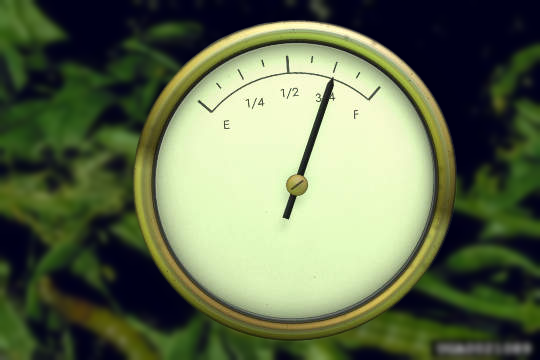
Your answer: **0.75**
